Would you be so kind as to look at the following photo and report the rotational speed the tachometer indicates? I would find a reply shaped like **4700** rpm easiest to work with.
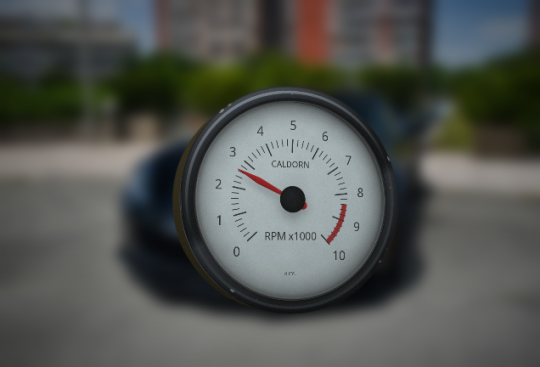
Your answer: **2600** rpm
